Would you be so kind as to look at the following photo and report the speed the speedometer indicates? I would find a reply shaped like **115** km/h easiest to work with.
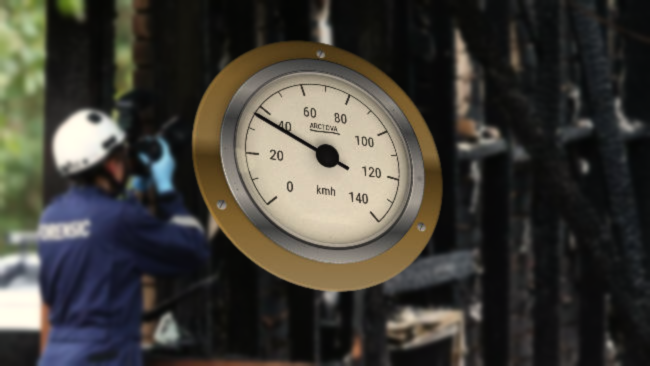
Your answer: **35** km/h
